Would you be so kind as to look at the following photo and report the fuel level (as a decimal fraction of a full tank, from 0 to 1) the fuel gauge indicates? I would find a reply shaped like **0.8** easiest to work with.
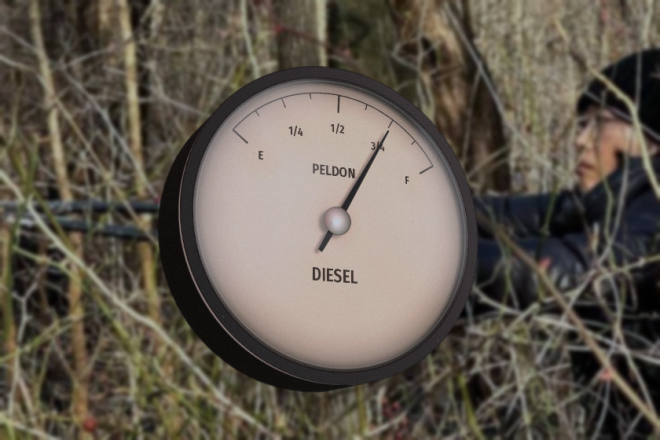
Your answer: **0.75**
